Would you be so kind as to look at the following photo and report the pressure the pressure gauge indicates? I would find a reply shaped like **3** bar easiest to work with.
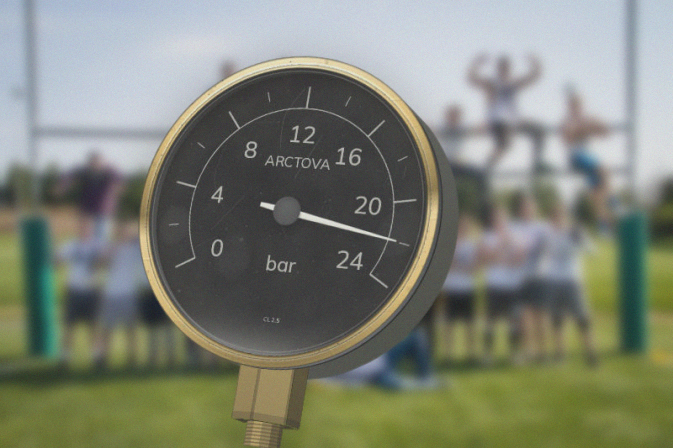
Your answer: **22** bar
